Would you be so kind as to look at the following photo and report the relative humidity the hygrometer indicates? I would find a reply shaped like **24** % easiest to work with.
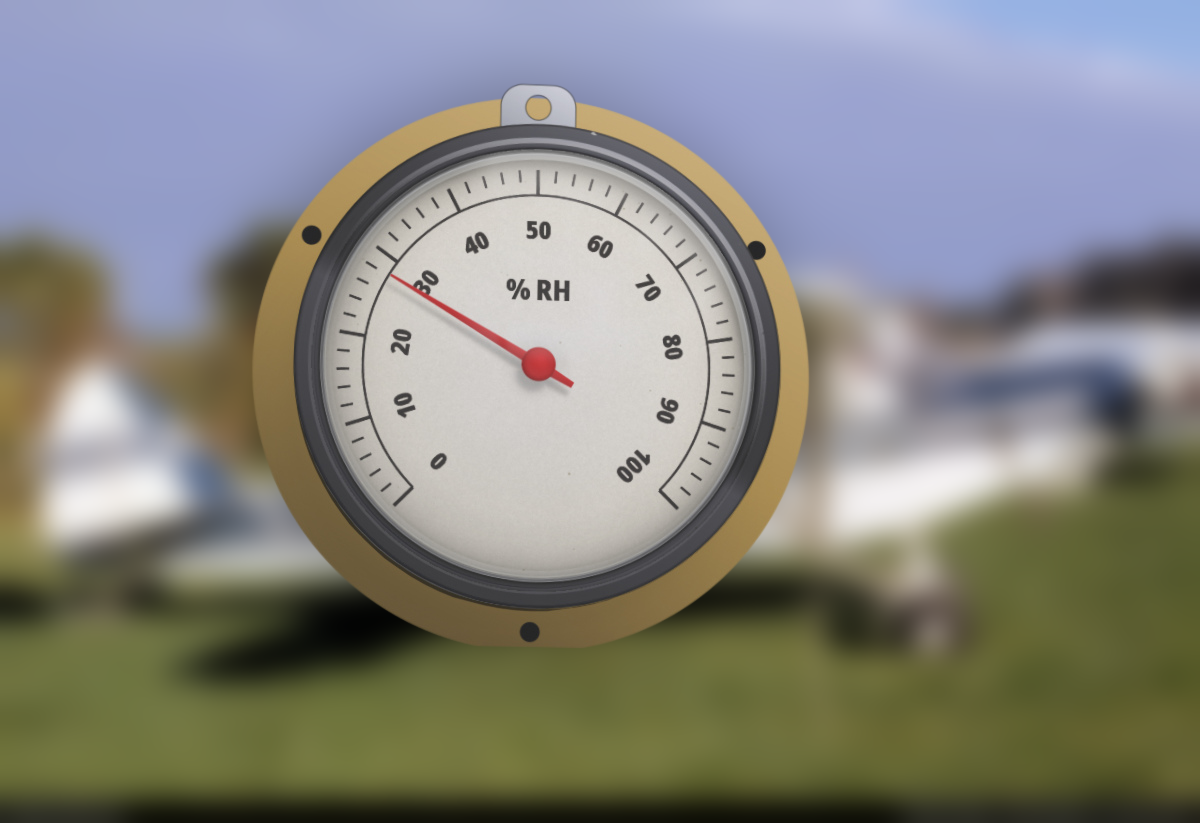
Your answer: **28** %
